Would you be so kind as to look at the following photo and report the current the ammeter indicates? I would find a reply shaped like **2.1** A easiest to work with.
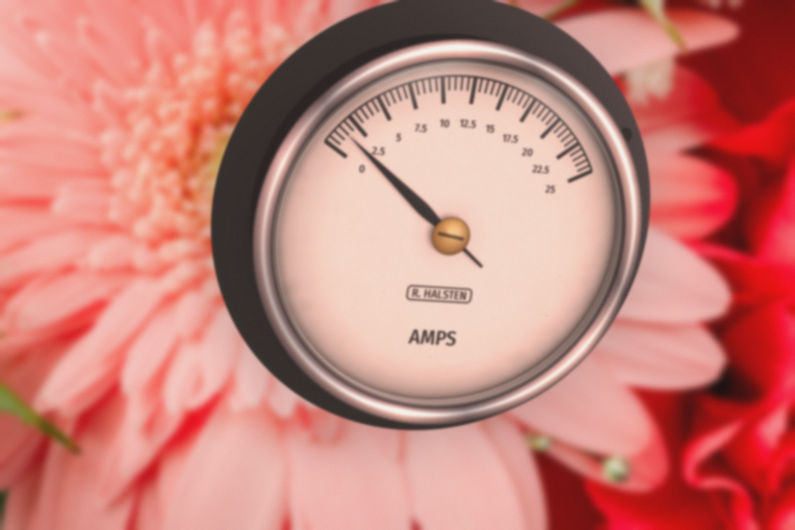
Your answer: **1.5** A
